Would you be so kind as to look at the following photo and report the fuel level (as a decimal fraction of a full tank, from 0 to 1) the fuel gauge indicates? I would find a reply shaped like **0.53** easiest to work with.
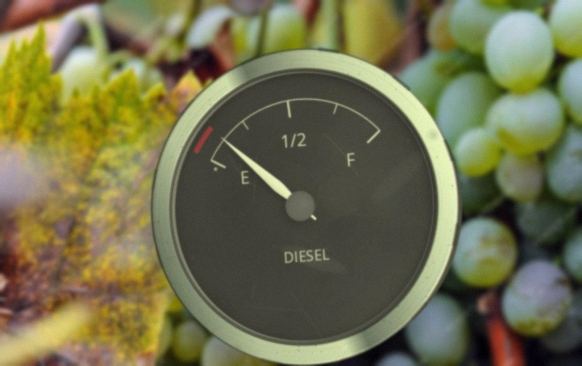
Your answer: **0.125**
